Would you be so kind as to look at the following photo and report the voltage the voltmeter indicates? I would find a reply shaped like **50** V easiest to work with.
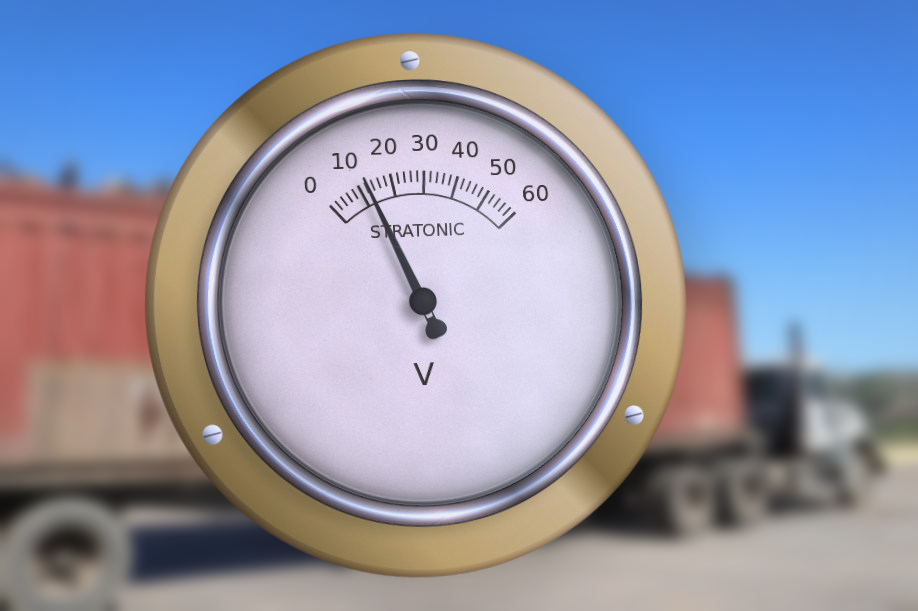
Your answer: **12** V
